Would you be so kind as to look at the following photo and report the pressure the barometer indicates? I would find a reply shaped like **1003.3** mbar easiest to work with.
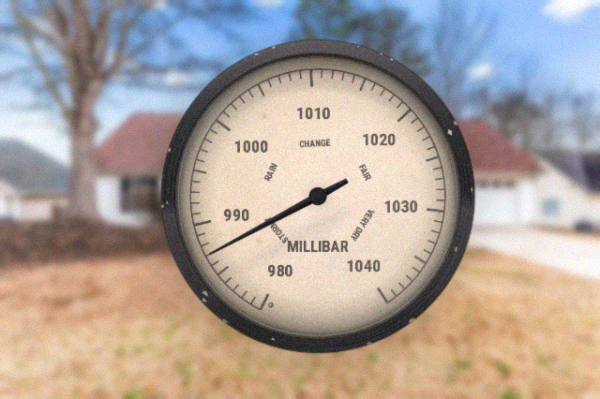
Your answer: **987** mbar
